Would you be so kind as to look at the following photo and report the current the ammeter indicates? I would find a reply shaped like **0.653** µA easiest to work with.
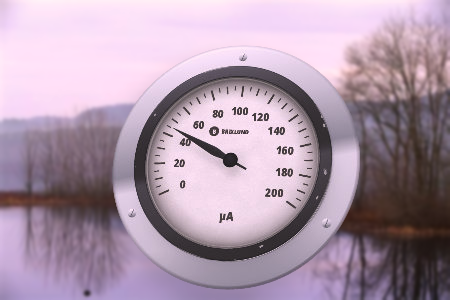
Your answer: **45** µA
